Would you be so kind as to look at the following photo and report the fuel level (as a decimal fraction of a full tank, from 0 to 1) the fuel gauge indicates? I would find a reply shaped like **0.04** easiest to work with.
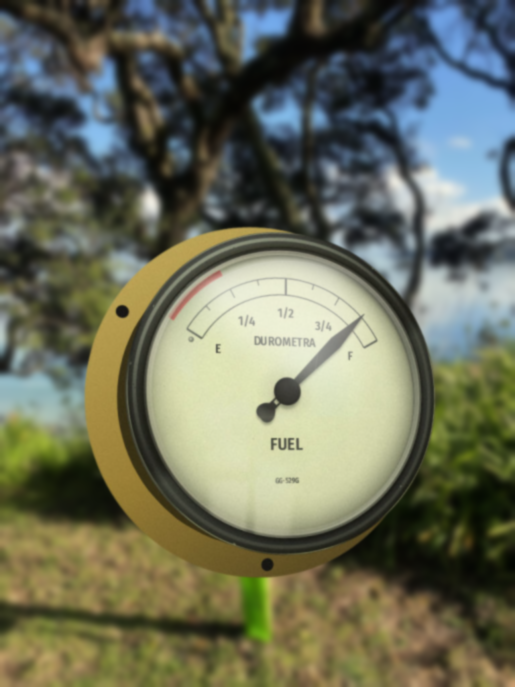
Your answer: **0.875**
